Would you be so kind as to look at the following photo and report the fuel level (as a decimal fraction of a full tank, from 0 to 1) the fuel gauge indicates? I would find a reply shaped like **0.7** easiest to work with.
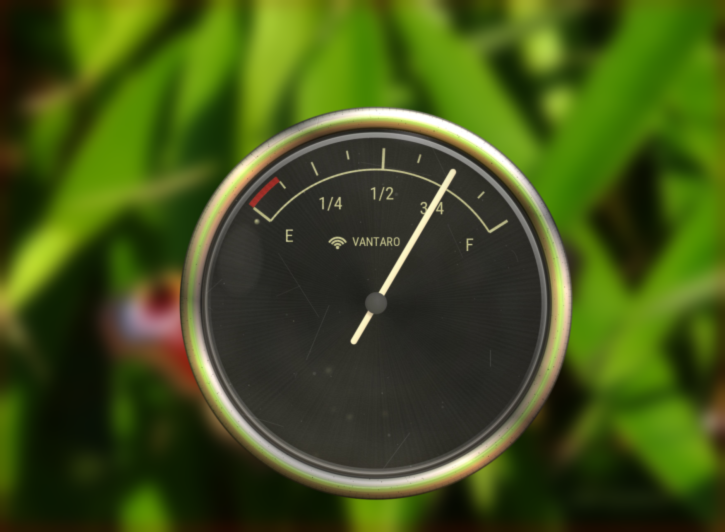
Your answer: **0.75**
